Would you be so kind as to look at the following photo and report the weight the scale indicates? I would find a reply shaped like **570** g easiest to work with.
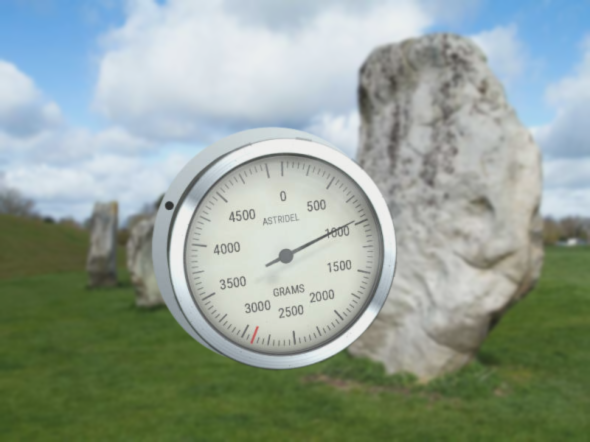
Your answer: **950** g
